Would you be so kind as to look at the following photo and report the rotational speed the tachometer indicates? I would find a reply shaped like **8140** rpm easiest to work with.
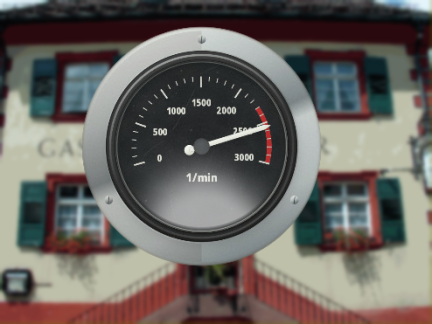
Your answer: **2550** rpm
